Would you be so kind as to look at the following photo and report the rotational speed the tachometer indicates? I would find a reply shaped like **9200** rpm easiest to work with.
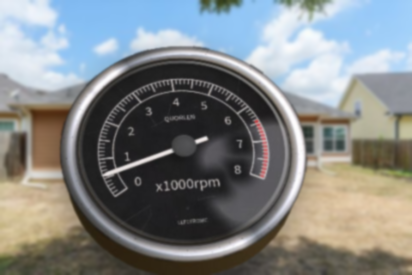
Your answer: **500** rpm
